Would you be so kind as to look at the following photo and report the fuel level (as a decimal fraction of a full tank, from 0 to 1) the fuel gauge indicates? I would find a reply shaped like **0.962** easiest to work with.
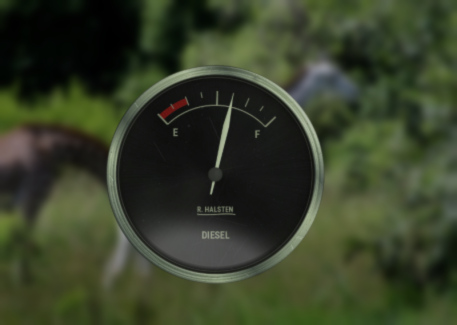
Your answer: **0.625**
